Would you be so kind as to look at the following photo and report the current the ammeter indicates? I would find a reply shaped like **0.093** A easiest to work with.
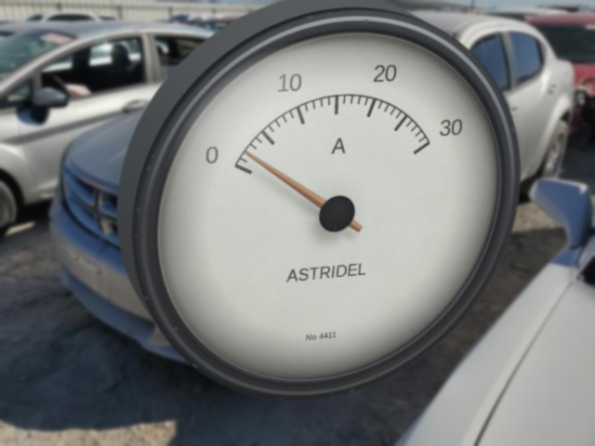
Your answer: **2** A
